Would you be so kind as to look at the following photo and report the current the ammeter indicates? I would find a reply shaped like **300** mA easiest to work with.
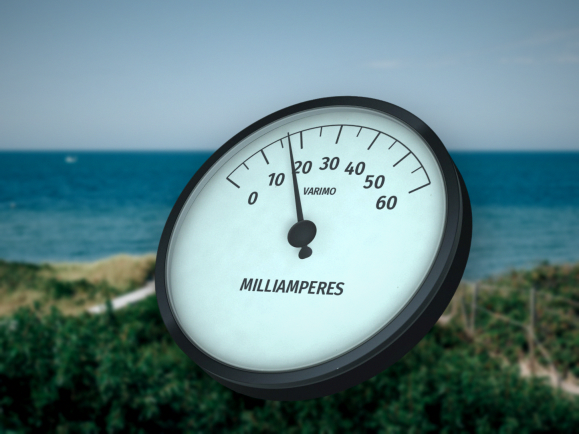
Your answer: **17.5** mA
